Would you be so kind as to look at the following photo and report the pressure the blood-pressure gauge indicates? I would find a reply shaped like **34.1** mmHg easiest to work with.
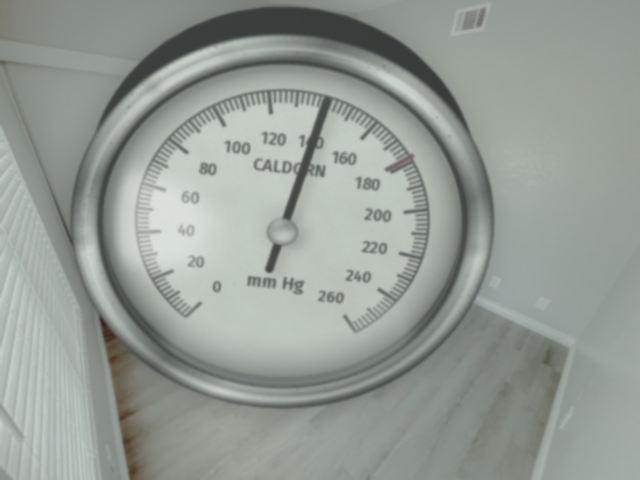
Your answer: **140** mmHg
